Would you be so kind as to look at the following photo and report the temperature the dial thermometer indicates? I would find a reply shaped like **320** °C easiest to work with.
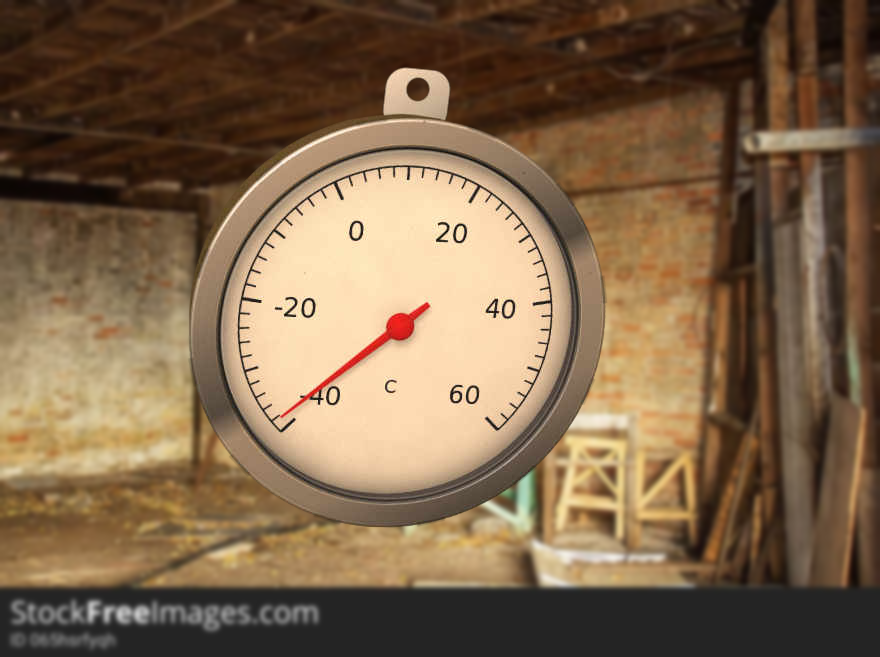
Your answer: **-38** °C
